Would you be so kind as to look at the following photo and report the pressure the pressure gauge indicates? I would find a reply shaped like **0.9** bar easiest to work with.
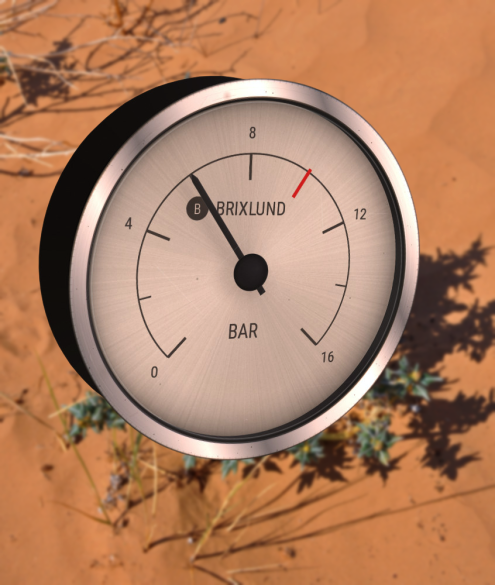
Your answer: **6** bar
